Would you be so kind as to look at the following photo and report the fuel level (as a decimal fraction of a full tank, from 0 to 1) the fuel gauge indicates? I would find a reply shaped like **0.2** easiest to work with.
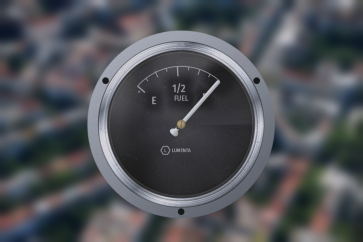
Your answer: **1**
